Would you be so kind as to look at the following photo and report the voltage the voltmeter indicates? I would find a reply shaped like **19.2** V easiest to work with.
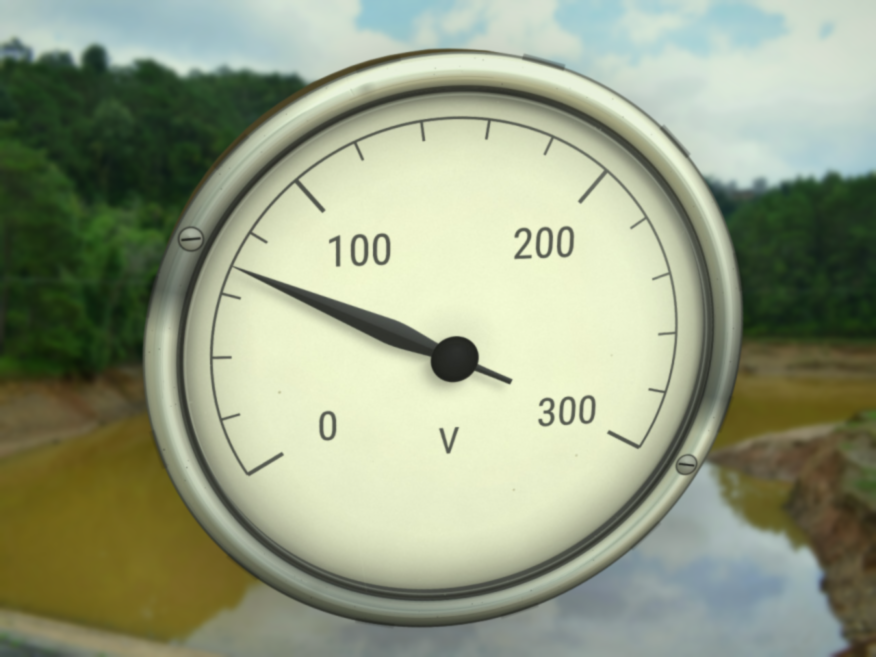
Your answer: **70** V
